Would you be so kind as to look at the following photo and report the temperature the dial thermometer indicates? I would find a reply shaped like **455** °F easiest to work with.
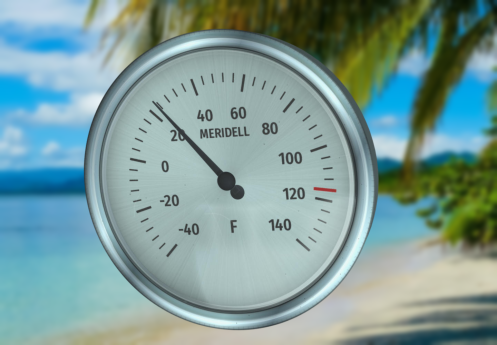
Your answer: **24** °F
